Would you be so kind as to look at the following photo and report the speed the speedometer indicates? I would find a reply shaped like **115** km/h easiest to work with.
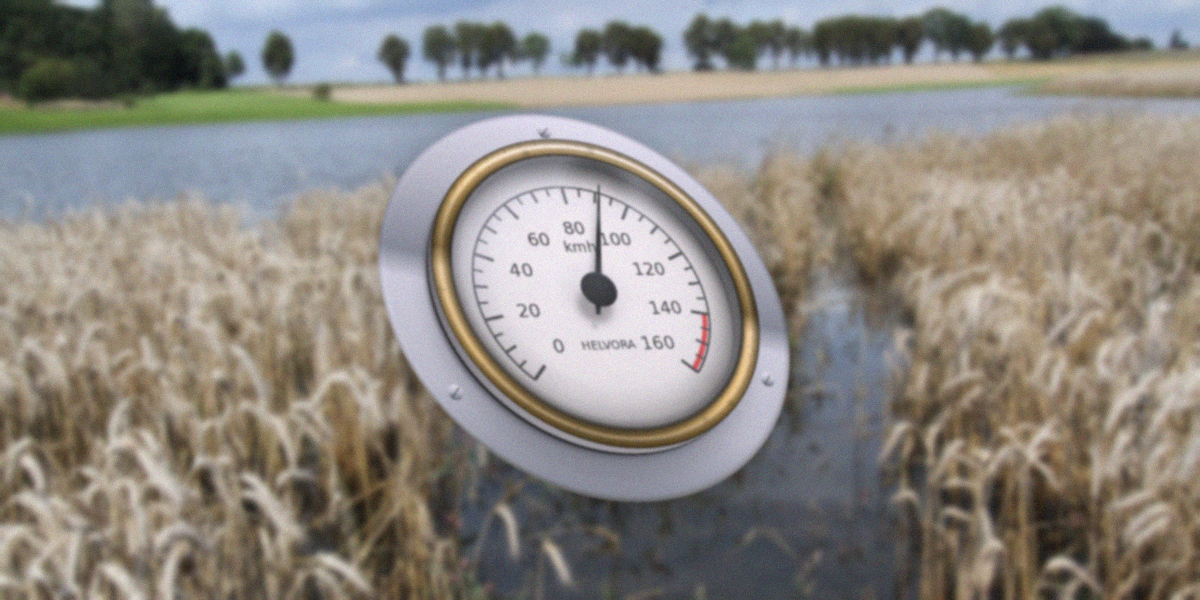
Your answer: **90** km/h
